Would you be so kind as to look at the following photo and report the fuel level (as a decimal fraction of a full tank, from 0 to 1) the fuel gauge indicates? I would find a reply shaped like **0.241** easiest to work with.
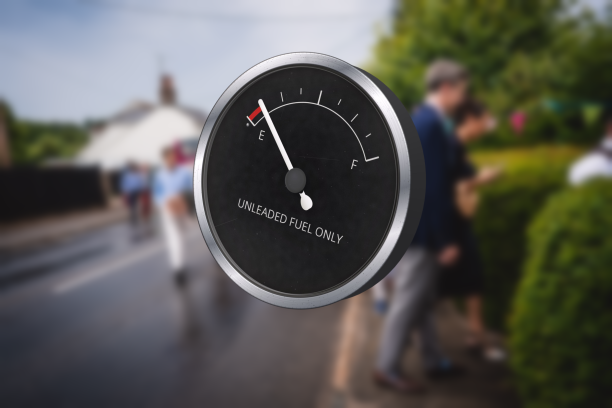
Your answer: **0.125**
